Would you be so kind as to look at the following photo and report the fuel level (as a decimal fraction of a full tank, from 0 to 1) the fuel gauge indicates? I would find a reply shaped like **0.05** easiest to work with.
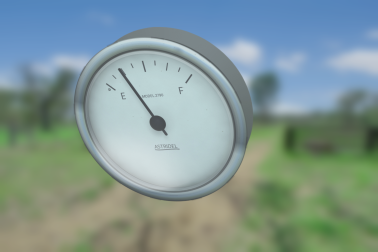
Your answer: **0.25**
